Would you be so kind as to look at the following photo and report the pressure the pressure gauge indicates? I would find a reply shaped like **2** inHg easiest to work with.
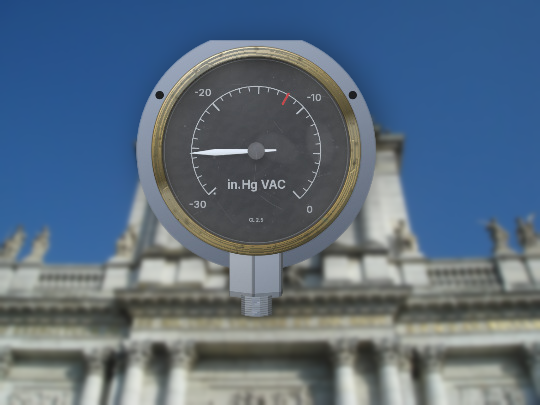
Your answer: **-25.5** inHg
